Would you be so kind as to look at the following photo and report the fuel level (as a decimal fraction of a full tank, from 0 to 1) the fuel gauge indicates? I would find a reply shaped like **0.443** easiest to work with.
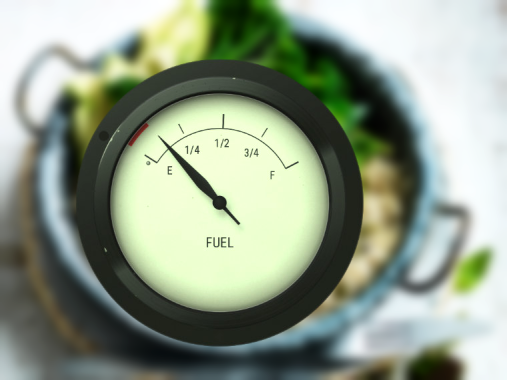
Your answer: **0.125**
